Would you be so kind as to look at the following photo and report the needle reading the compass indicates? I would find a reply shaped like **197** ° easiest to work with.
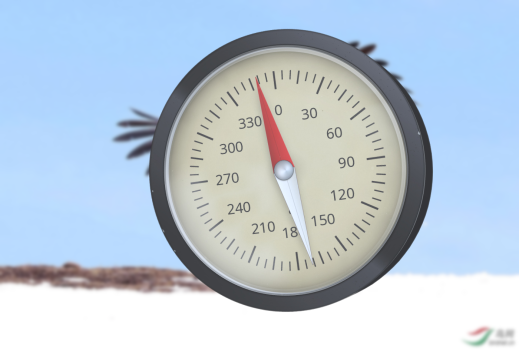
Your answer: **350** °
